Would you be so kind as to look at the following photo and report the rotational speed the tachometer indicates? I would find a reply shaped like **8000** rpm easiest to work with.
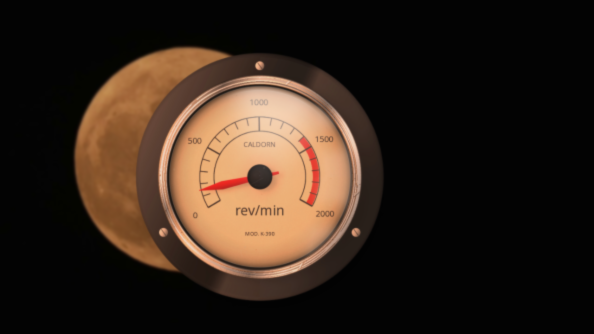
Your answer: **150** rpm
